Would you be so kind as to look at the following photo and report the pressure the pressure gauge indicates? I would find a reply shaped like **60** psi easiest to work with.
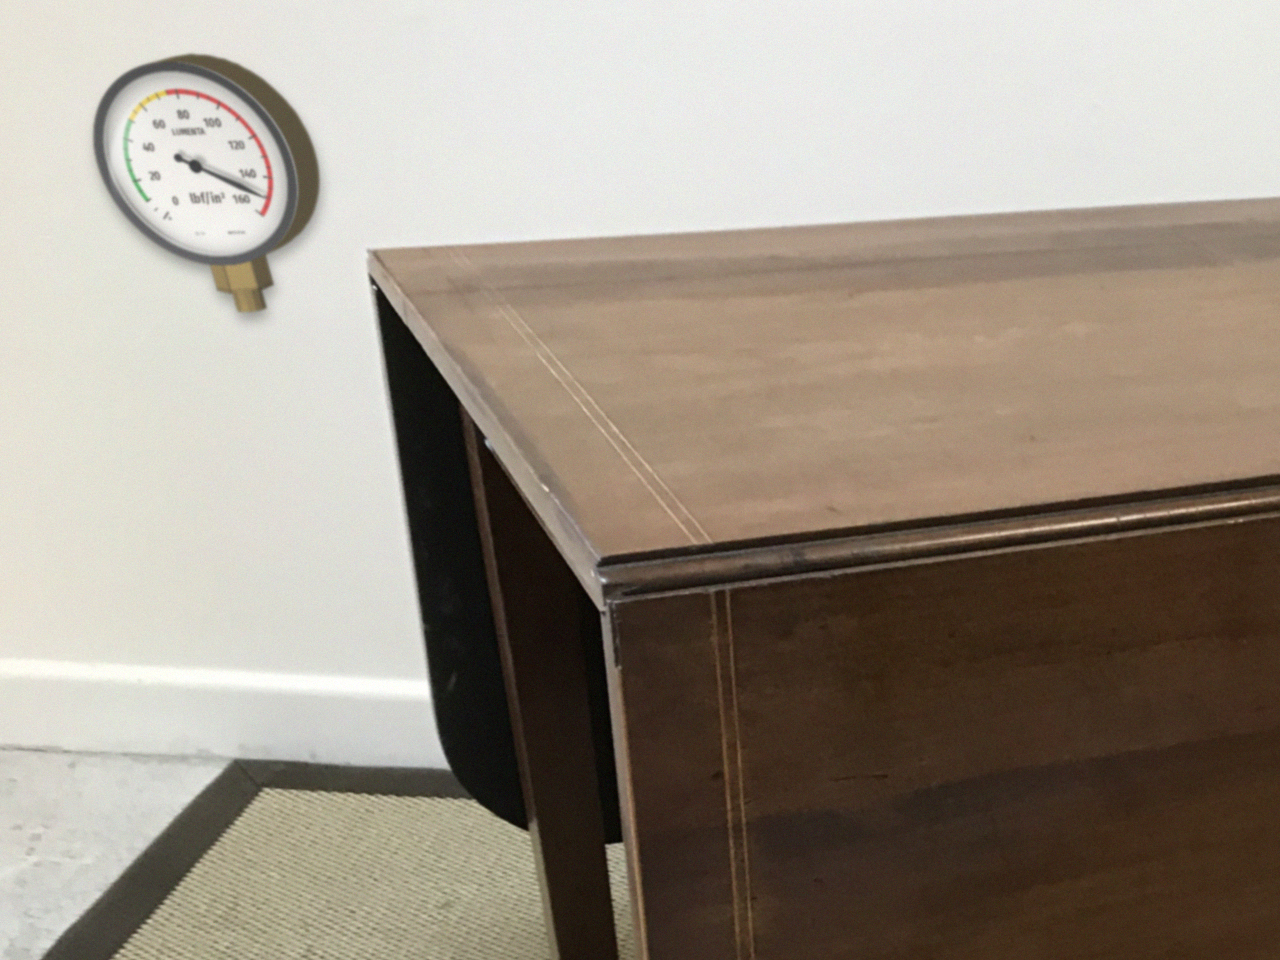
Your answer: **150** psi
